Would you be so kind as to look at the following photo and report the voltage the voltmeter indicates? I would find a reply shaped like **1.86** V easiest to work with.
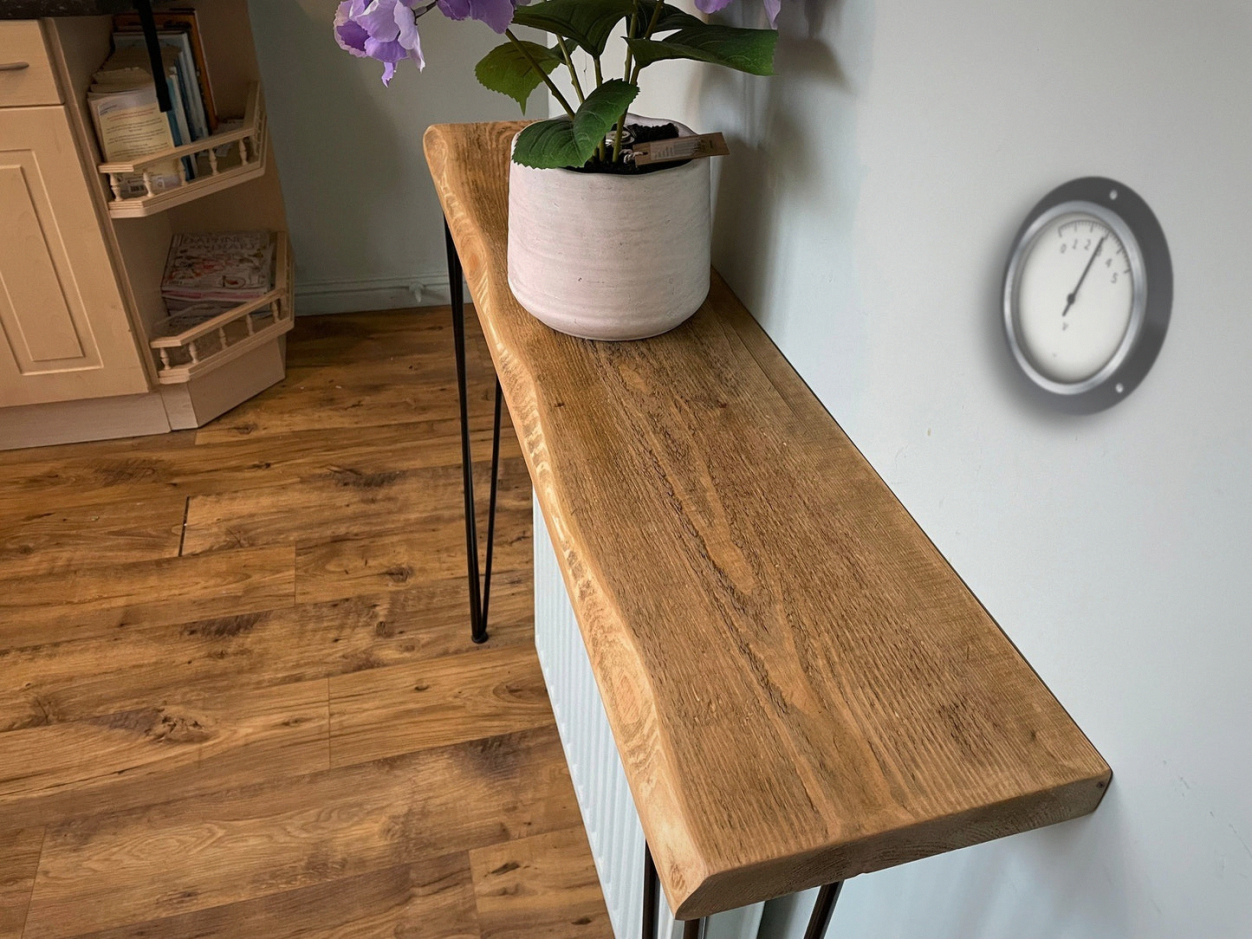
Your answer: **3** V
